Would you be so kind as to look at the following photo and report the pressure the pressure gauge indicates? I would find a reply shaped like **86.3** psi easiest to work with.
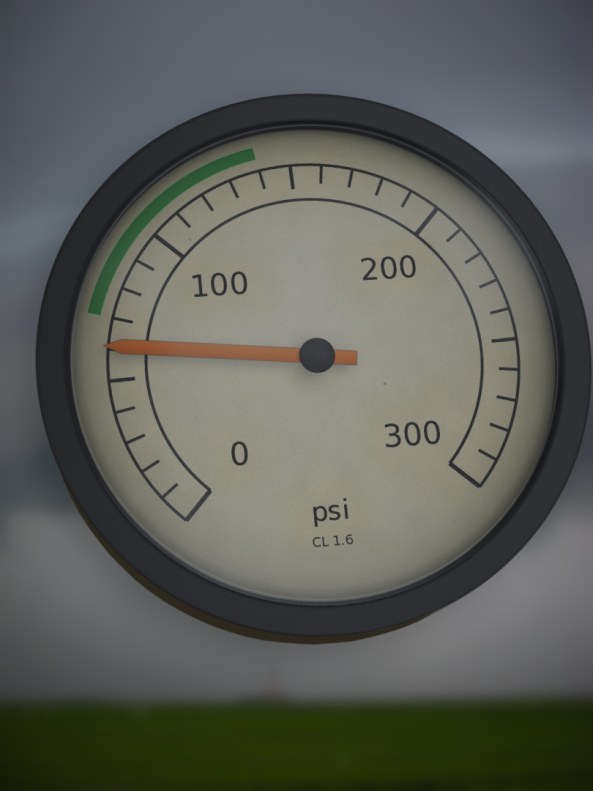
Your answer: **60** psi
